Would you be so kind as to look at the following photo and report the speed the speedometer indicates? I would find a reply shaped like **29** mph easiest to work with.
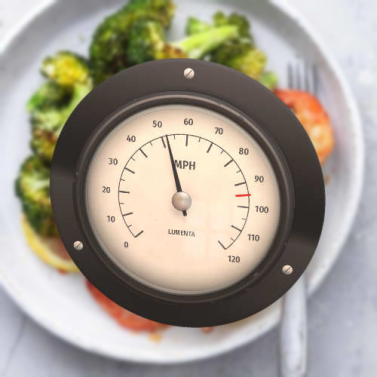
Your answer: **52.5** mph
